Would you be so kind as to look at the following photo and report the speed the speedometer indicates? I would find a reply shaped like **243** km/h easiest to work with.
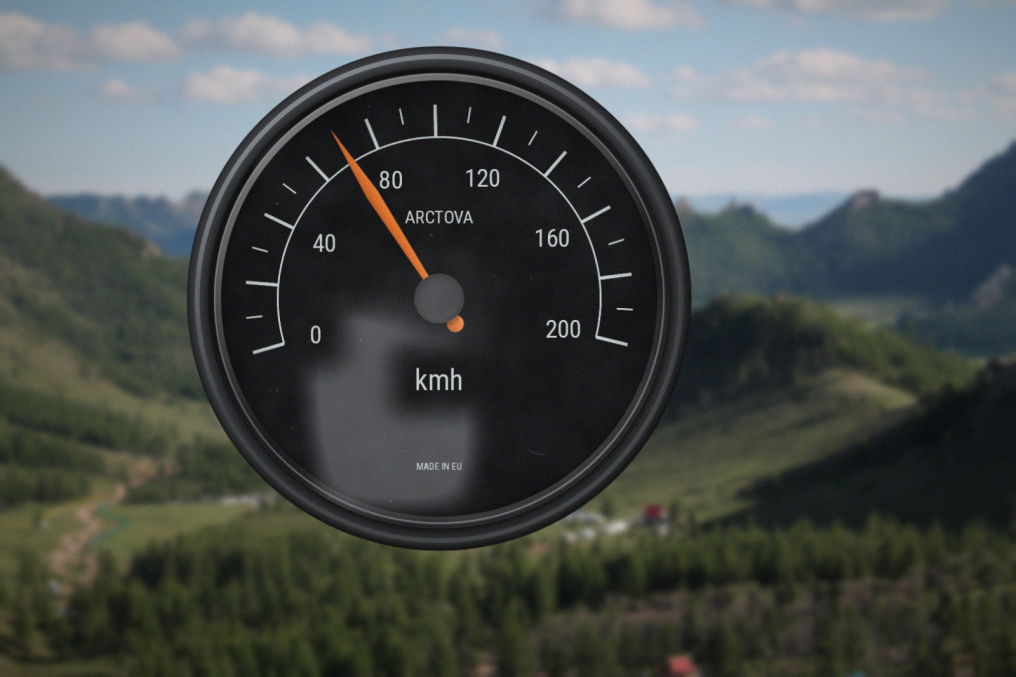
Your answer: **70** km/h
